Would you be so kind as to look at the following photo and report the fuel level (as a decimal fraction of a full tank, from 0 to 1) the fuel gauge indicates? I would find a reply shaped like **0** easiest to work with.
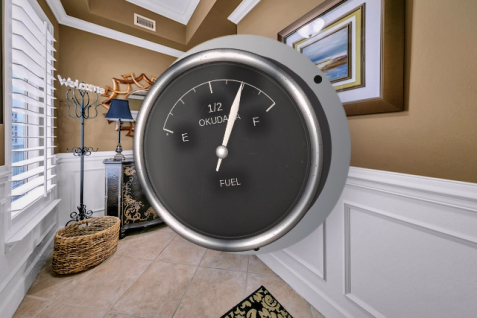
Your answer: **0.75**
